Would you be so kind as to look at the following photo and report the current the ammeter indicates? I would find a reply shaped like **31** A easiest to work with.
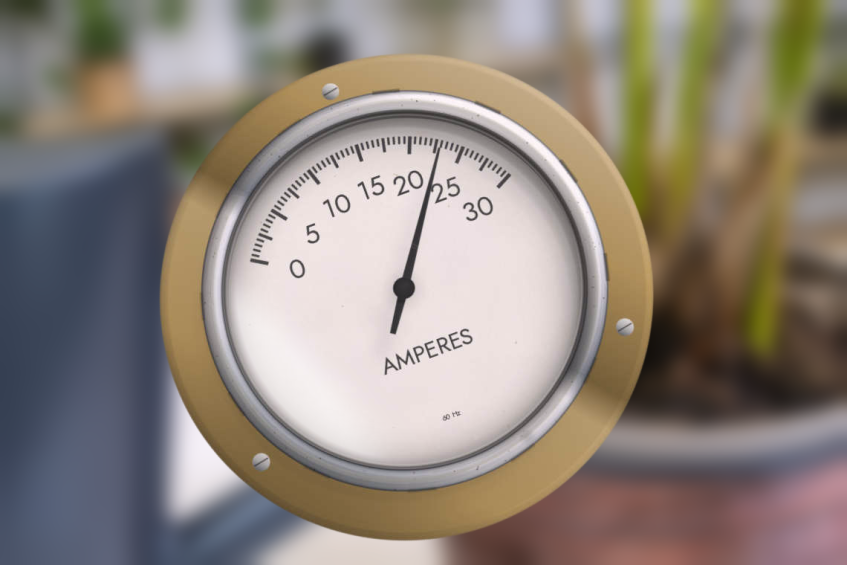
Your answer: **23** A
